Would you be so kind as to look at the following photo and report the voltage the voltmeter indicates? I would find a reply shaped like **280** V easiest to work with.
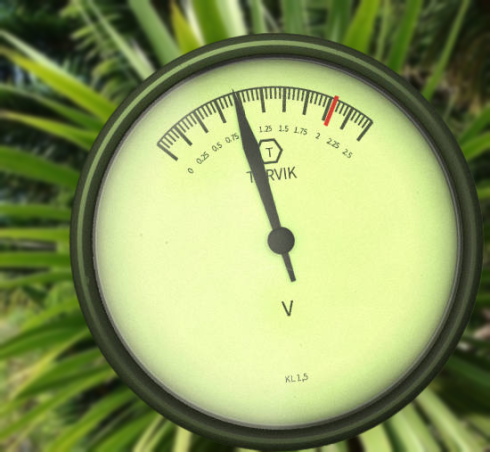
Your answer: **0.95** V
